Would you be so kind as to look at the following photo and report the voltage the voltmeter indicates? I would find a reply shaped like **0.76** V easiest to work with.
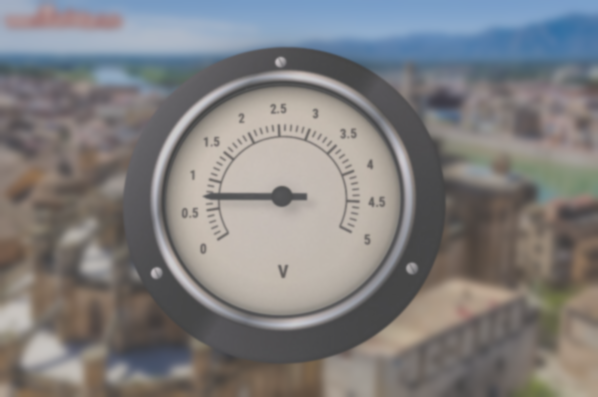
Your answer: **0.7** V
